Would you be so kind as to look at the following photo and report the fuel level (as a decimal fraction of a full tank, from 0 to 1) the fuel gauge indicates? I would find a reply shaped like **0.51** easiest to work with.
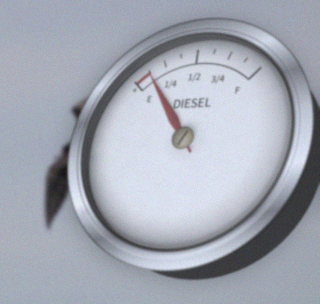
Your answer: **0.125**
